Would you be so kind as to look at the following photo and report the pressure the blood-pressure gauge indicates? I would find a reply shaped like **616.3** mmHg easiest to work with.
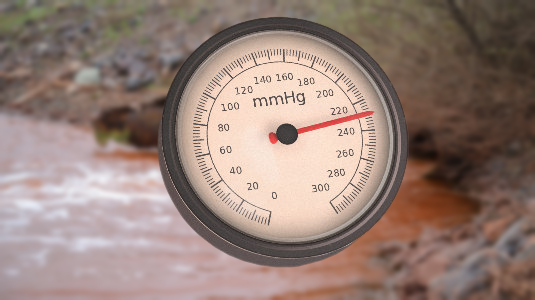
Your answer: **230** mmHg
